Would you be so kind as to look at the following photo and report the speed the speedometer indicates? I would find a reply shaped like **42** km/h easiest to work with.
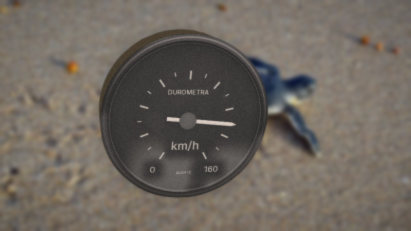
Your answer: **130** km/h
